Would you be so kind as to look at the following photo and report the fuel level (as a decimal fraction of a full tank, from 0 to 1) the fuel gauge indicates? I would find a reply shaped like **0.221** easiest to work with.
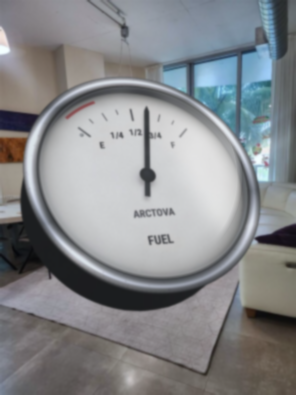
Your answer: **0.625**
